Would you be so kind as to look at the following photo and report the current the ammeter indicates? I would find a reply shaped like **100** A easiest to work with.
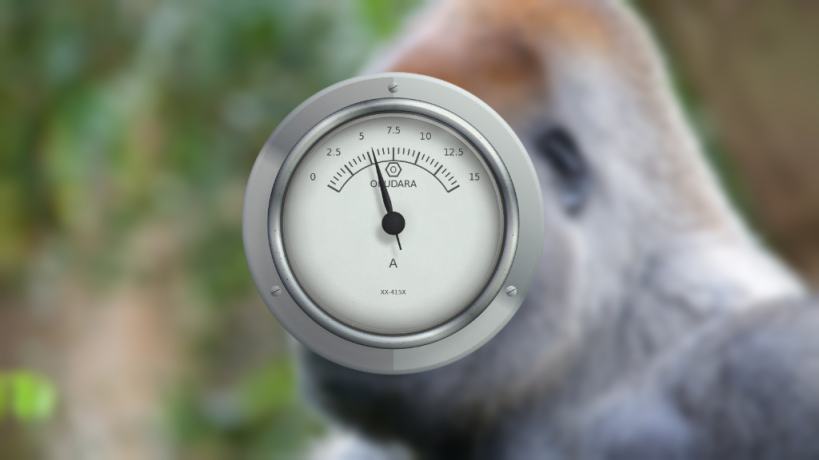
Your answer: **5.5** A
